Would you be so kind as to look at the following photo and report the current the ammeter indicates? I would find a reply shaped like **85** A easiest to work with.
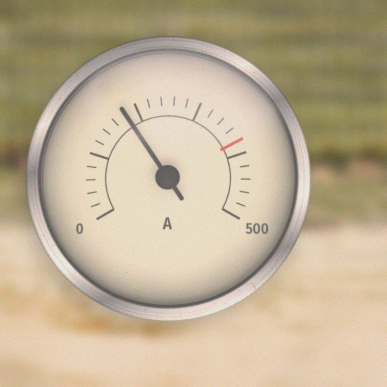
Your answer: **180** A
